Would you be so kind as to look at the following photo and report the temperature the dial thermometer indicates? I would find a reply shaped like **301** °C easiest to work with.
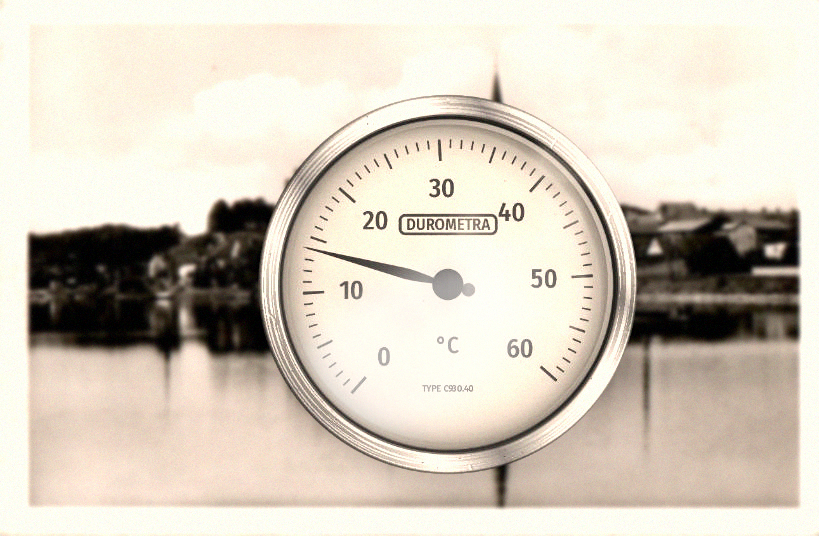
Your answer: **14** °C
